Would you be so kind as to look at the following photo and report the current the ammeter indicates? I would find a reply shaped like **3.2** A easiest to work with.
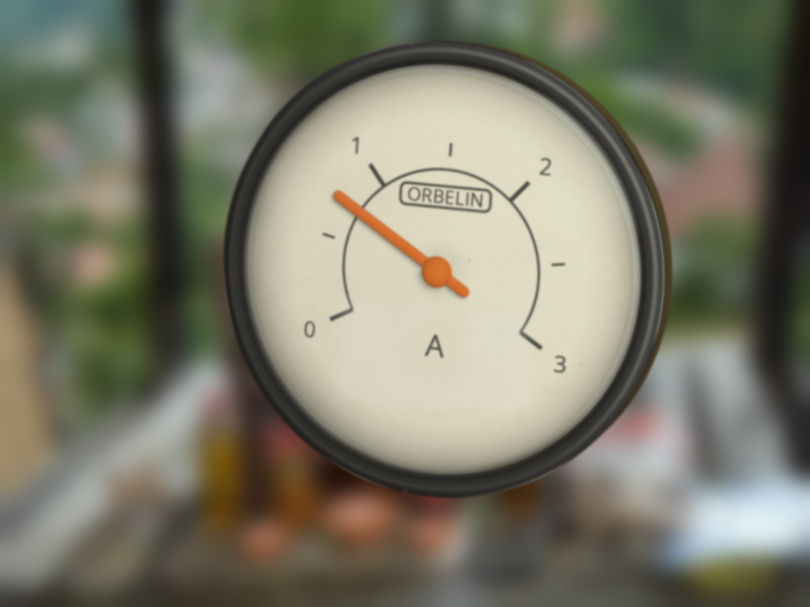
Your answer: **0.75** A
